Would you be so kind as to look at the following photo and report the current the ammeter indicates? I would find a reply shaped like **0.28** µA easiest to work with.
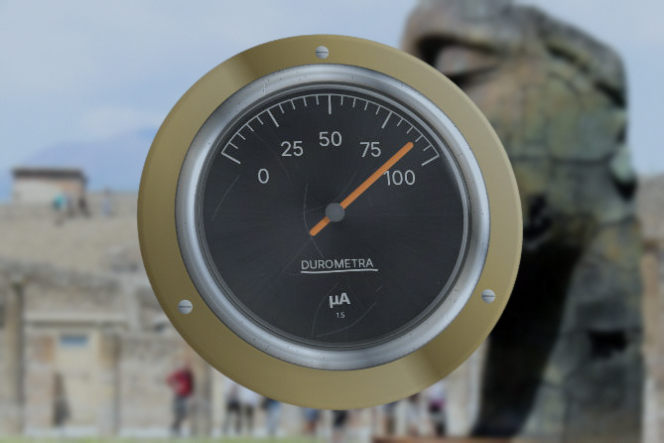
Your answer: **90** µA
